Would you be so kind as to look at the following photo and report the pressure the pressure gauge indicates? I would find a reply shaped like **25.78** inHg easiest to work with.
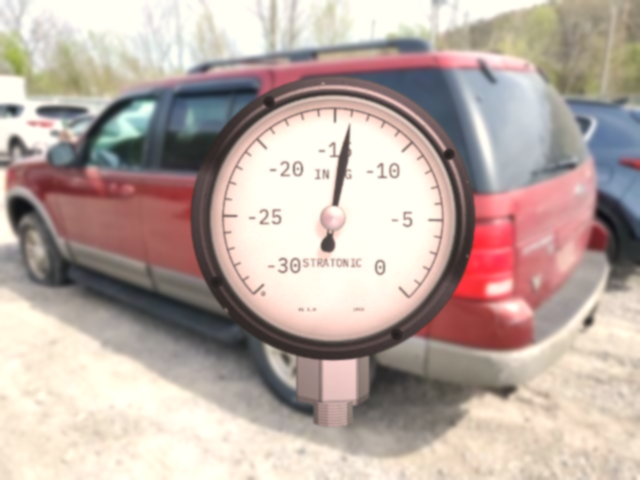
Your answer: **-14** inHg
